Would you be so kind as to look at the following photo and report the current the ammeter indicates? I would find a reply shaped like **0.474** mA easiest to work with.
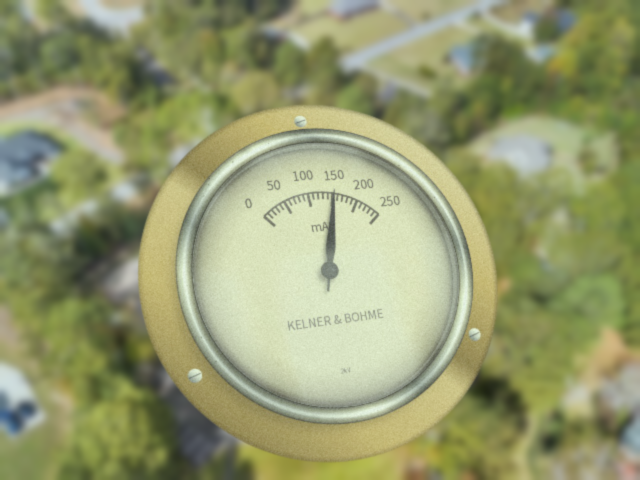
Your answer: **150** mA
